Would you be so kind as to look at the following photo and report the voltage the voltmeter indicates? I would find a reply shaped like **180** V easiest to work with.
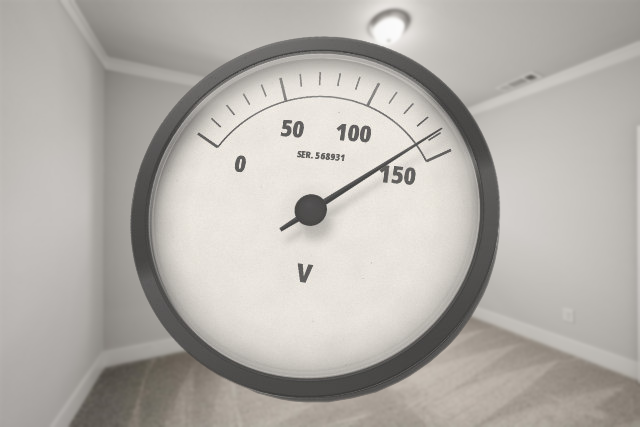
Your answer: **140** V
